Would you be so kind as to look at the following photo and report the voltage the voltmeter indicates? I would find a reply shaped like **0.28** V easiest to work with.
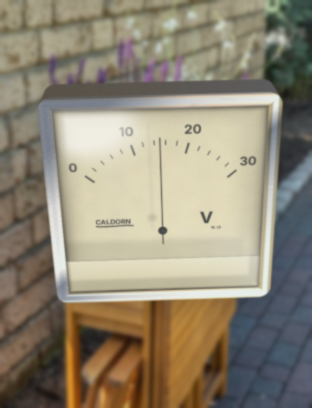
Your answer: **15** V
